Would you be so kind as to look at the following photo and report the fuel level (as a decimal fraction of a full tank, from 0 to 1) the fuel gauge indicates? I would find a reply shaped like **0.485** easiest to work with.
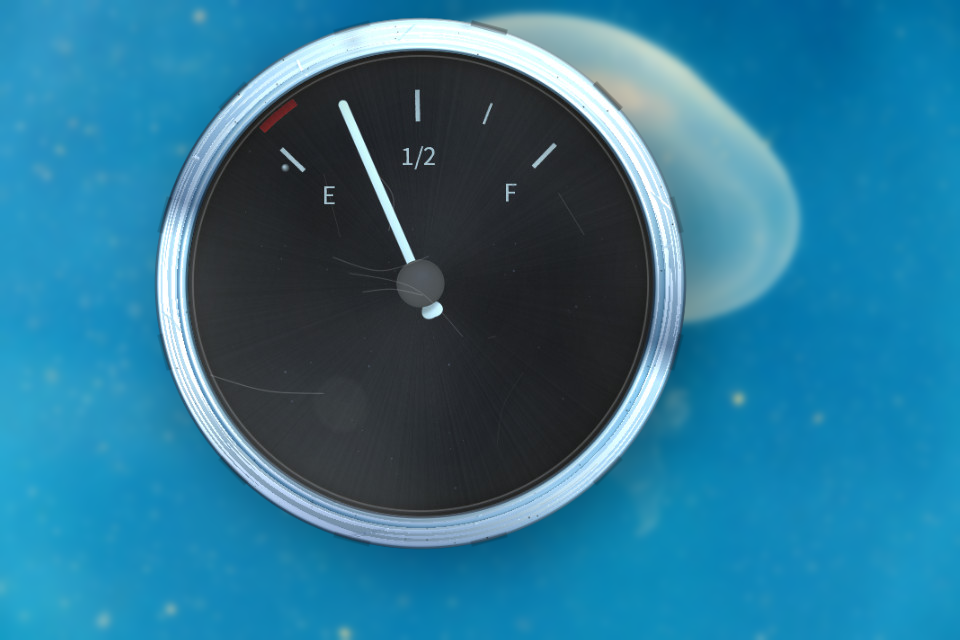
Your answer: **0.25**
